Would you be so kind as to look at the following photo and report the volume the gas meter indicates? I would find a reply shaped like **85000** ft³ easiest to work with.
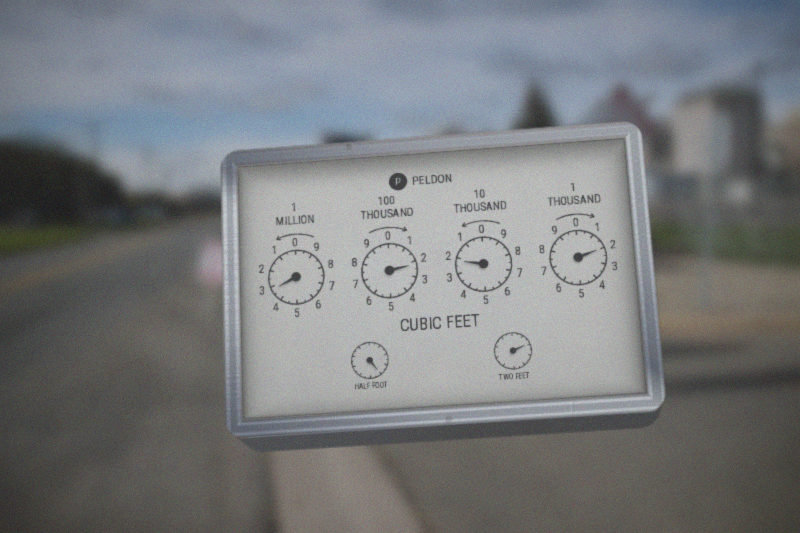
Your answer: **322200** ft³
